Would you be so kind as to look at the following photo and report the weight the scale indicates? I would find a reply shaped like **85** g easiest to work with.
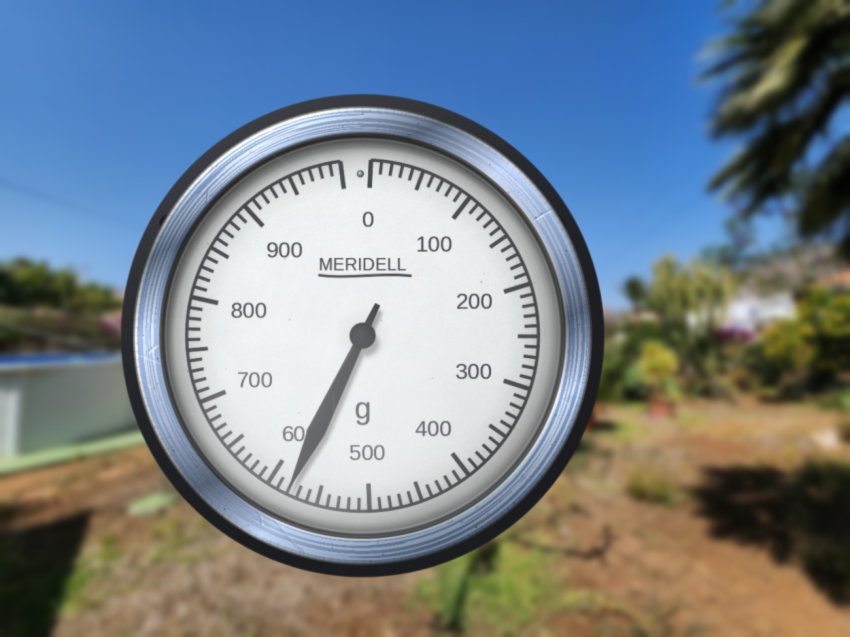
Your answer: **580** g
